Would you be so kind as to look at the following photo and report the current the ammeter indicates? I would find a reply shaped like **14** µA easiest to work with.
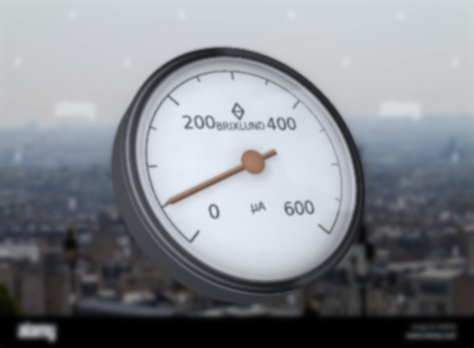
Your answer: **50** µA
